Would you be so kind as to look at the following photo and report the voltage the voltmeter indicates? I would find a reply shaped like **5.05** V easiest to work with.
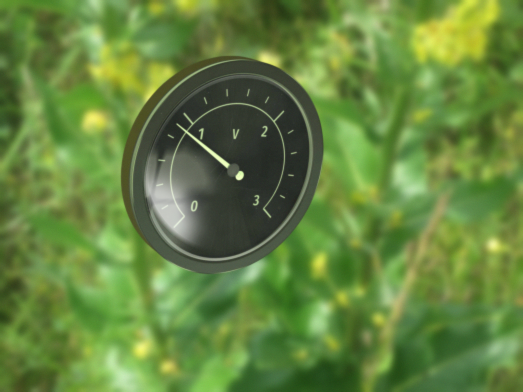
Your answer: **0.9** V
